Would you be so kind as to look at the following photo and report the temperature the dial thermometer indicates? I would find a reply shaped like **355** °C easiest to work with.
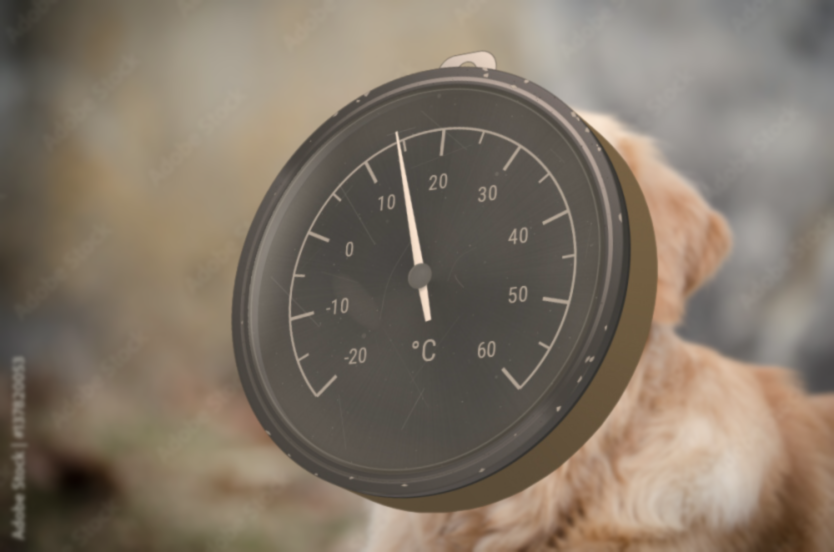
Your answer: **15** °C
